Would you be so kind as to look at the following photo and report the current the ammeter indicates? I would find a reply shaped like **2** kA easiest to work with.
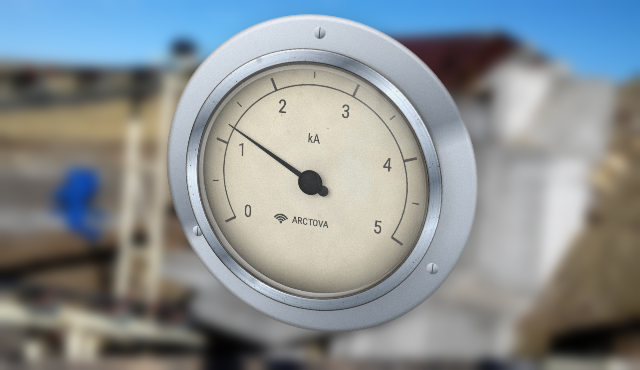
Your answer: **1.25** kA
